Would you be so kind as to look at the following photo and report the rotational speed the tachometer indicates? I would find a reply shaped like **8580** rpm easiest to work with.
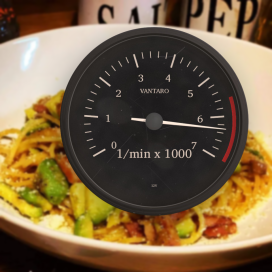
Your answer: **6300** rpm
